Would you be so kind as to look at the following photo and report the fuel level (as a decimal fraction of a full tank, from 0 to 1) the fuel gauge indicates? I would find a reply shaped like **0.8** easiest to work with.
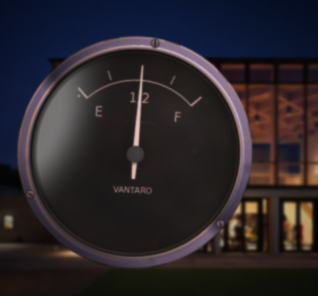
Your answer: **0.5**
